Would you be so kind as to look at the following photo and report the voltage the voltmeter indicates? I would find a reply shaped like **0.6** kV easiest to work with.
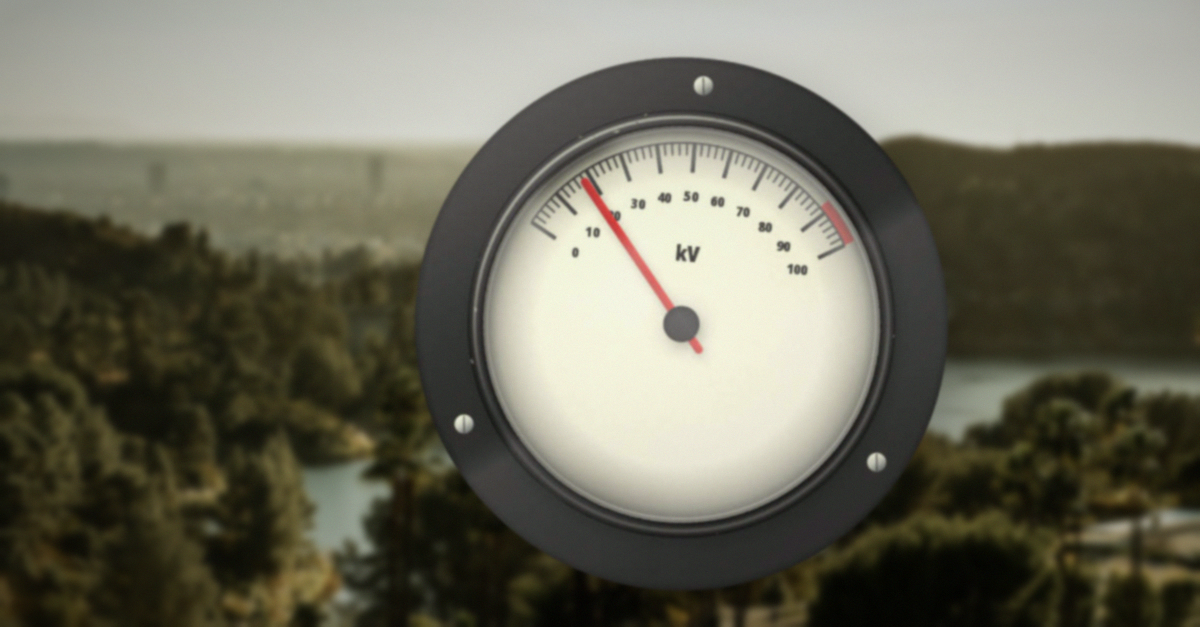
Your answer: **18** kV
